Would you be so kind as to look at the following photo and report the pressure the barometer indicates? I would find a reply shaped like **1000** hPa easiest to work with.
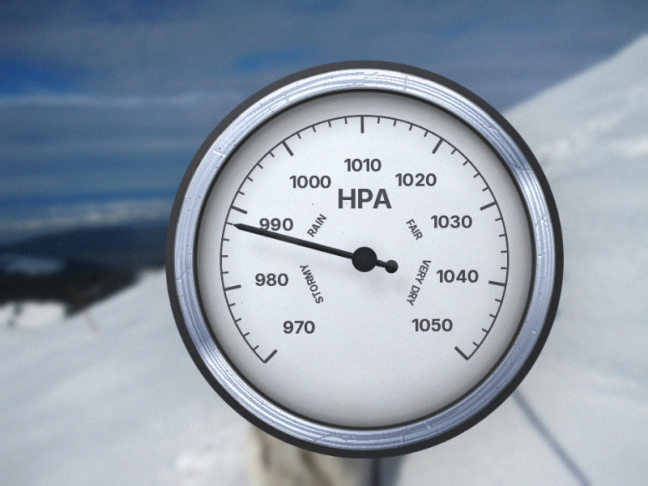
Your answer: **988** hPa
